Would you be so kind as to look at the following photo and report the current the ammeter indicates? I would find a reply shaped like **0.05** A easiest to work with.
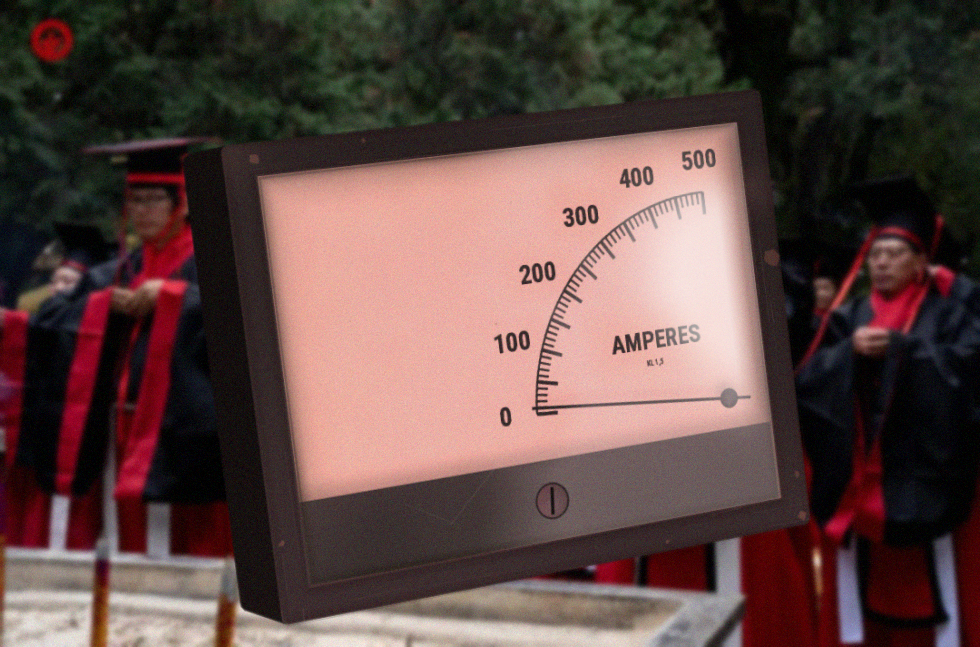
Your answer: **10** A
